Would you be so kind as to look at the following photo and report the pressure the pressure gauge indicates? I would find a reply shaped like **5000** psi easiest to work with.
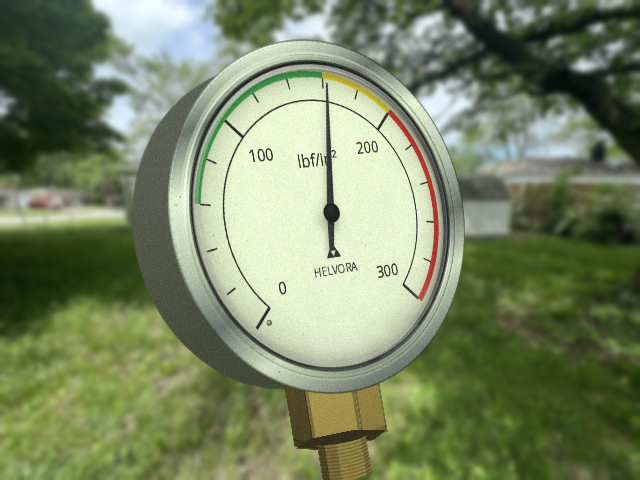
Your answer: **160** psi
